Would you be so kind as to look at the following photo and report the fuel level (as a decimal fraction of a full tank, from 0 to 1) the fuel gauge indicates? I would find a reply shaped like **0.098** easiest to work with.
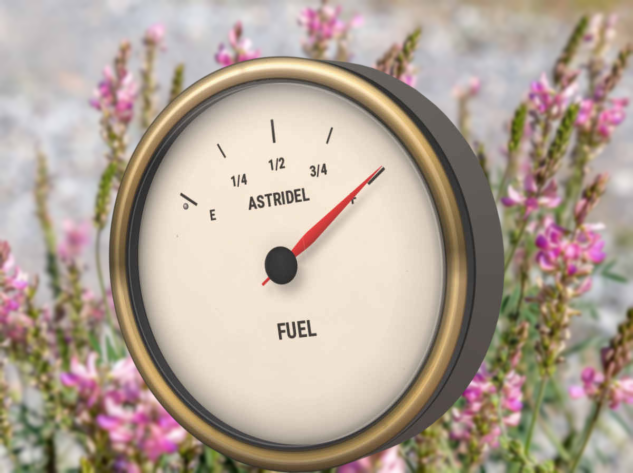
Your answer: **1**
